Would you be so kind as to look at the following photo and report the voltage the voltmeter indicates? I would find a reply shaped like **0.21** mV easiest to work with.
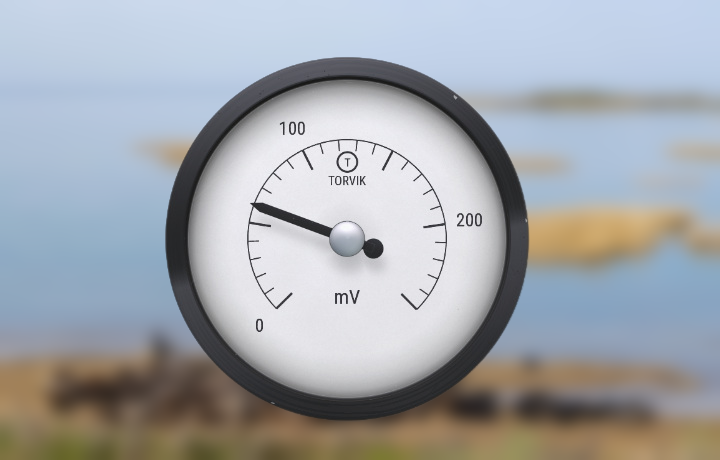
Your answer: **60** mV
